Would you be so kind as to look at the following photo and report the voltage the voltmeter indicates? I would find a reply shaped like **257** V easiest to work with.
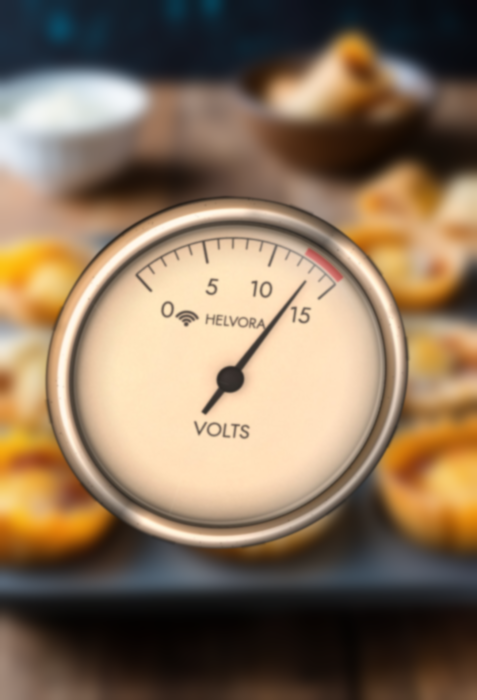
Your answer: **13** V
